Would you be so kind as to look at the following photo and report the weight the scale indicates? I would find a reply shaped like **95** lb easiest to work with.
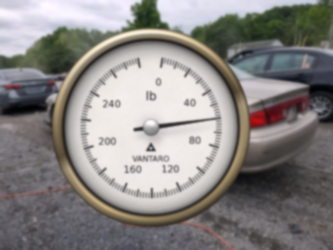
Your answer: **60** lb
